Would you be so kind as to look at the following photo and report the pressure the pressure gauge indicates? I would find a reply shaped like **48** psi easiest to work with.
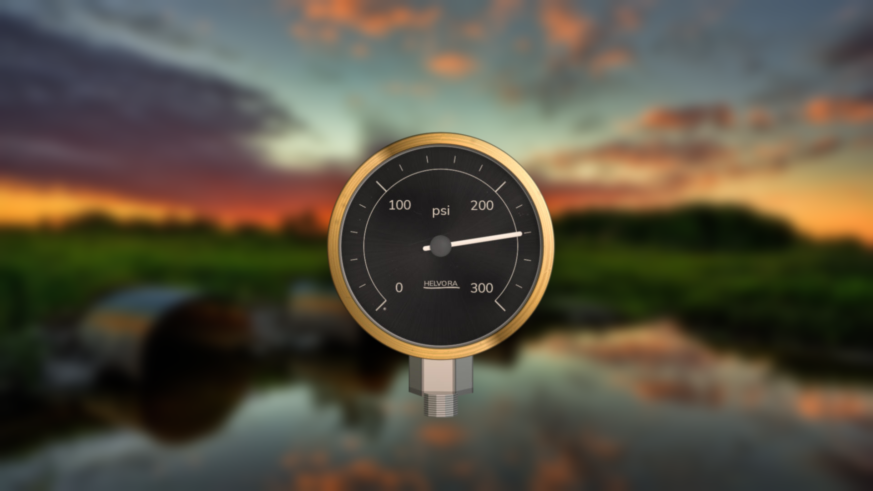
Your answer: **240** psi
